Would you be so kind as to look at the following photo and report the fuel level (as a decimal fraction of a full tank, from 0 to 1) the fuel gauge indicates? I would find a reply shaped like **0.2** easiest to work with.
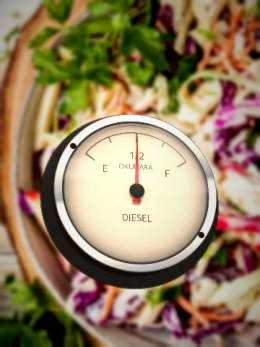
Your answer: **0.5**
